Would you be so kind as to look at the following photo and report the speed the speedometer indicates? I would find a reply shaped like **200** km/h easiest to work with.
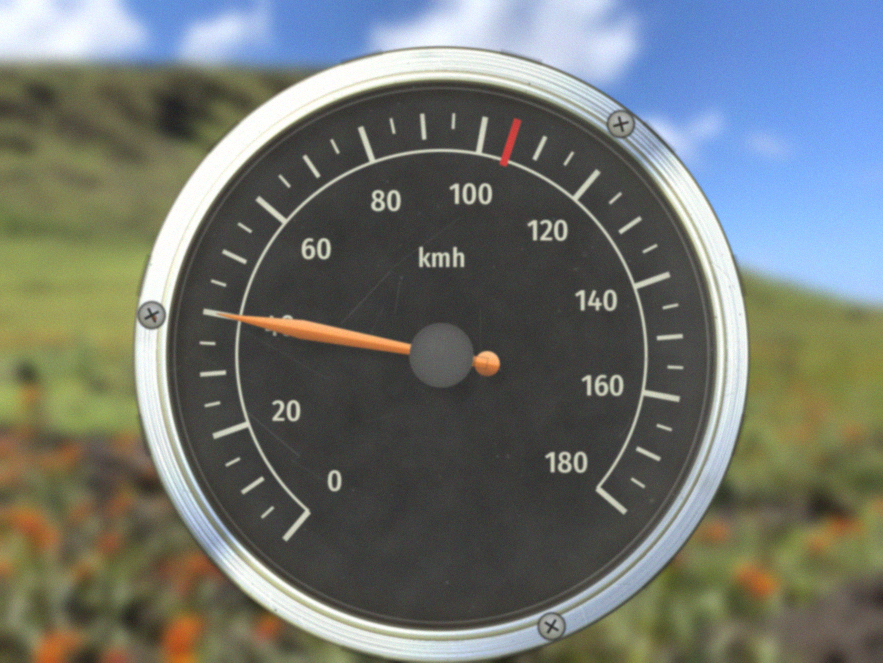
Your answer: **40** km/h
